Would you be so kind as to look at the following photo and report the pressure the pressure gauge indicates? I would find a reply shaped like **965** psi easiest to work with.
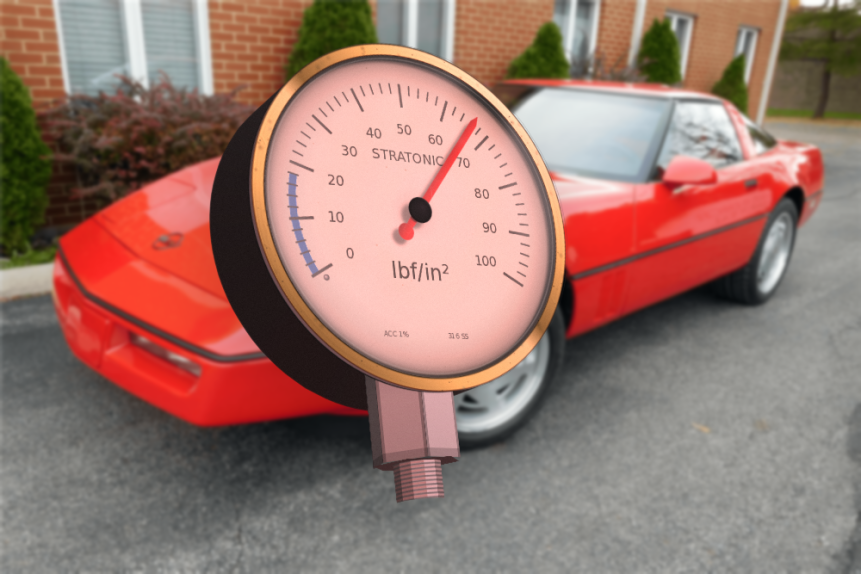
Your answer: **66** psi
